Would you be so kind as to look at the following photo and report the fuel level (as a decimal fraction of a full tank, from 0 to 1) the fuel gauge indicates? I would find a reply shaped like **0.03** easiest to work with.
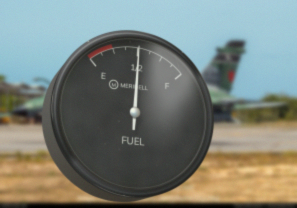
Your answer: **0.5**
